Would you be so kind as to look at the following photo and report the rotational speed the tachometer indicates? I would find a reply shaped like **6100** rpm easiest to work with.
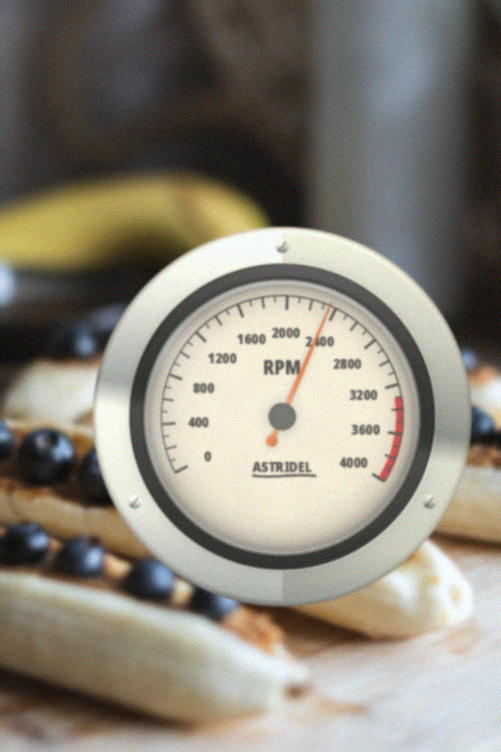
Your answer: **2350** rpm
